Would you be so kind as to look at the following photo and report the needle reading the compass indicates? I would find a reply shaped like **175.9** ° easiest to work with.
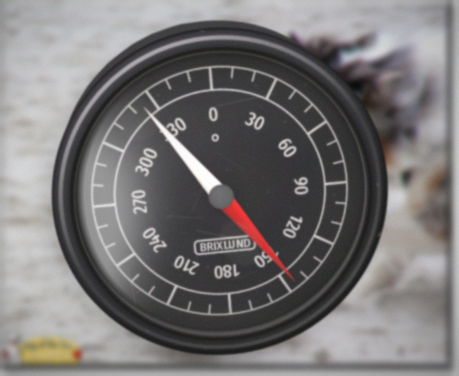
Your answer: **145** °
